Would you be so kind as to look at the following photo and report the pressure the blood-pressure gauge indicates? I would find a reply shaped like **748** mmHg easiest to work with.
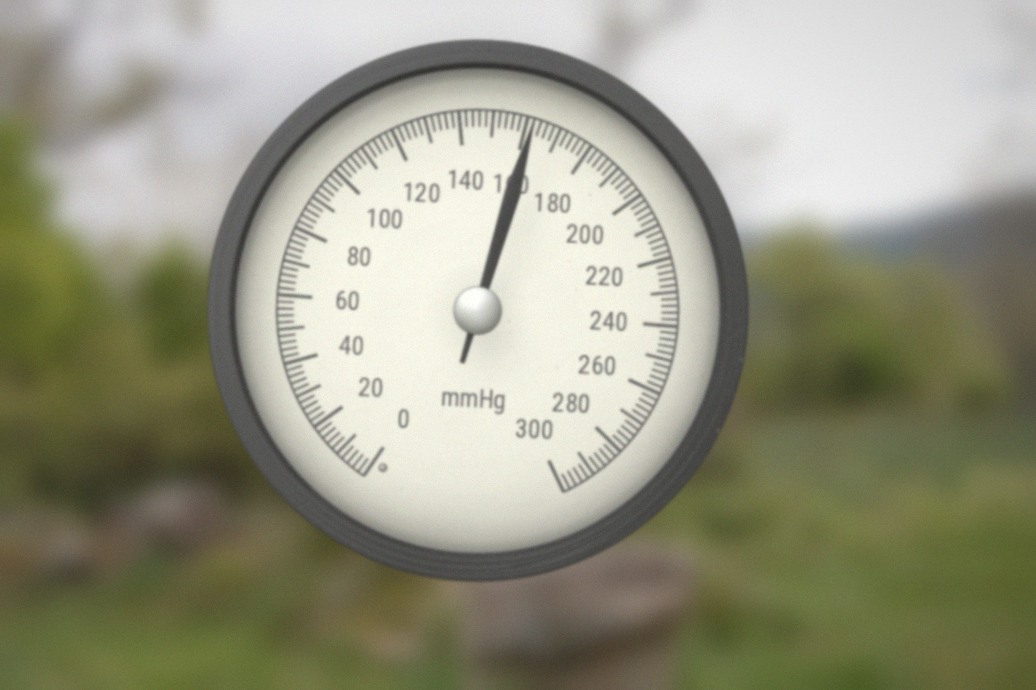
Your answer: **162** mmHg
